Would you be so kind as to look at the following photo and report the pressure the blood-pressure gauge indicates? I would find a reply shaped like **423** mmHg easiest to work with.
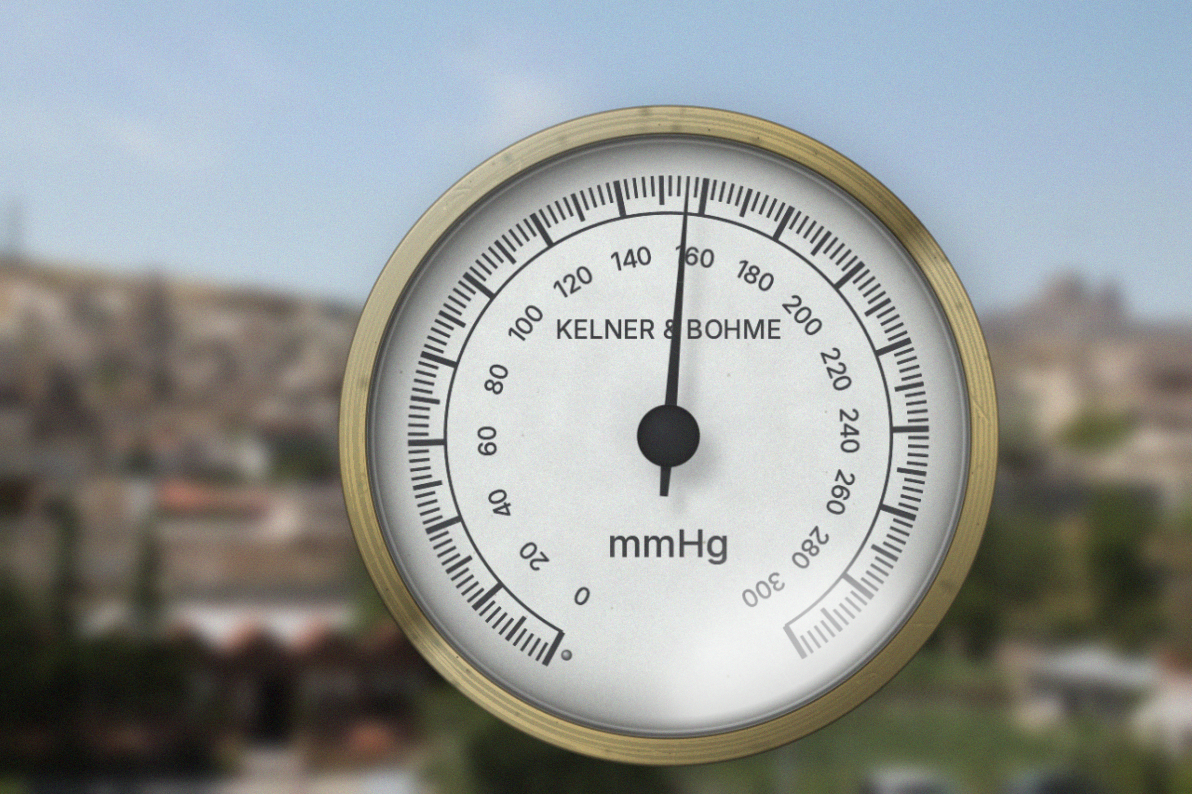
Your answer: **156** mmHg
